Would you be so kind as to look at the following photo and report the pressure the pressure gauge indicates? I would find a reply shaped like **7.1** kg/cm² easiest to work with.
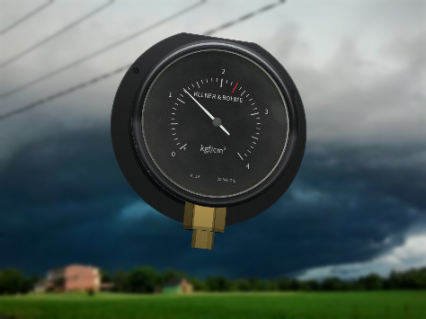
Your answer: **1.2** kg/cm²
